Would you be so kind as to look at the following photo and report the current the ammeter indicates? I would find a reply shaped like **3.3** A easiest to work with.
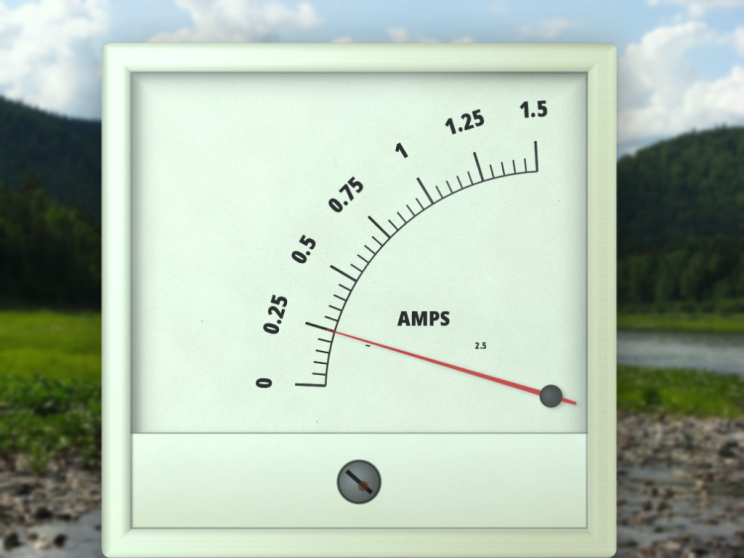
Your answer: **0.25** A
